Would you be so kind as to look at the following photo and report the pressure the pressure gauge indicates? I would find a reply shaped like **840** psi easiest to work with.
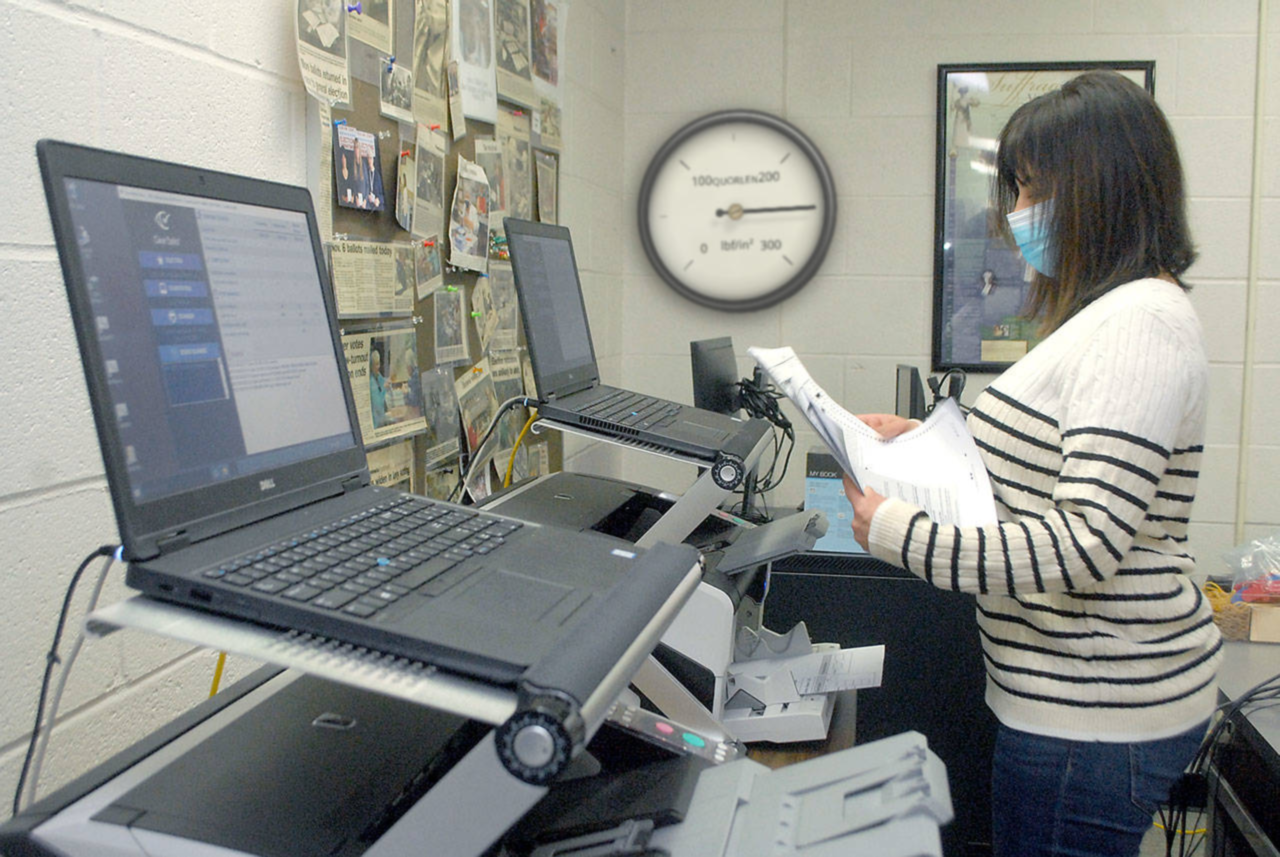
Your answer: **250** psi
